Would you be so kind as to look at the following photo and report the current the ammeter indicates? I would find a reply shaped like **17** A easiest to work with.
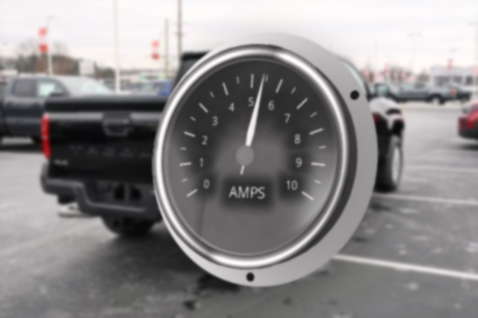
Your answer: **5.5** A
